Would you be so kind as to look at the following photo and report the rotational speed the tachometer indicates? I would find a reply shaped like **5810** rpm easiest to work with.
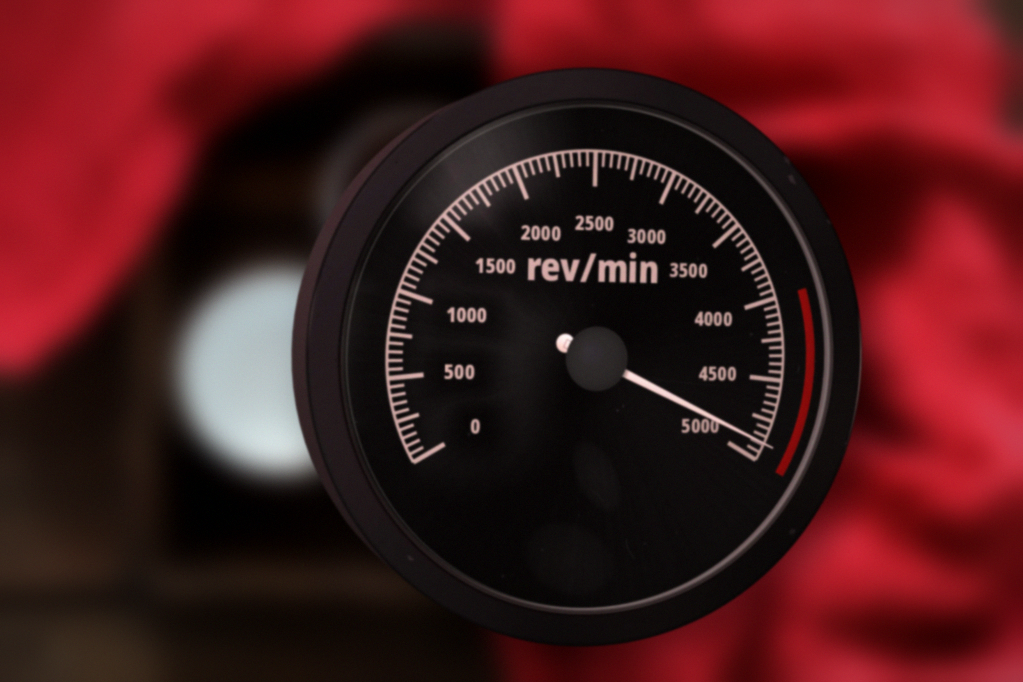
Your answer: **4900** rpm
